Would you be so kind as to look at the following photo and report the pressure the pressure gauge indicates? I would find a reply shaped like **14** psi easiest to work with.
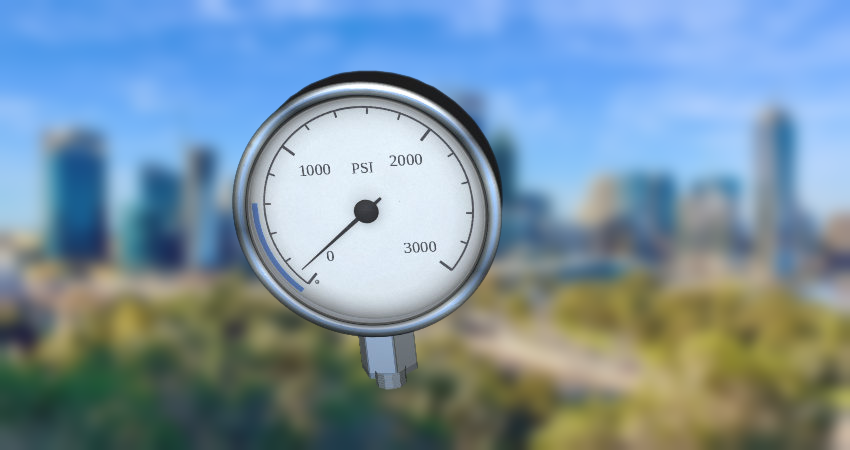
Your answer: **100** psi
